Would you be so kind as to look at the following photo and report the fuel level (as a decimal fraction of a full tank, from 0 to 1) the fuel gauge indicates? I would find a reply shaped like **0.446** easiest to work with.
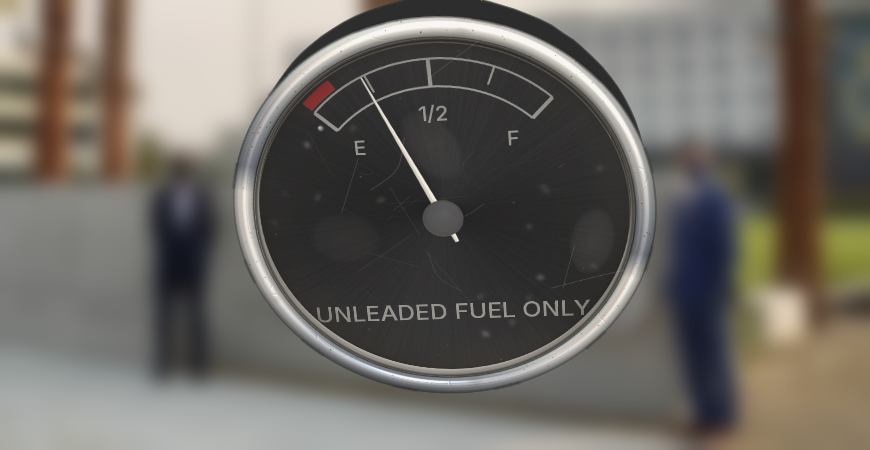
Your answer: **0.25**
